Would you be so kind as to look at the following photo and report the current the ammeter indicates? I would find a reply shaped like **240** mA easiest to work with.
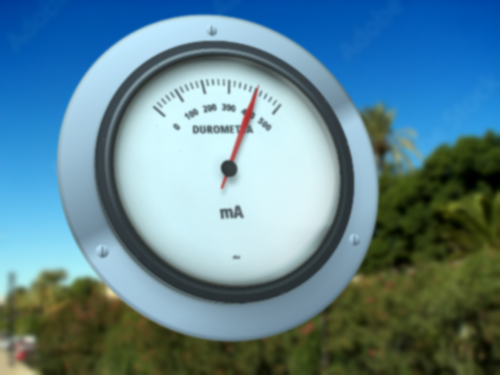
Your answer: **400** mA
